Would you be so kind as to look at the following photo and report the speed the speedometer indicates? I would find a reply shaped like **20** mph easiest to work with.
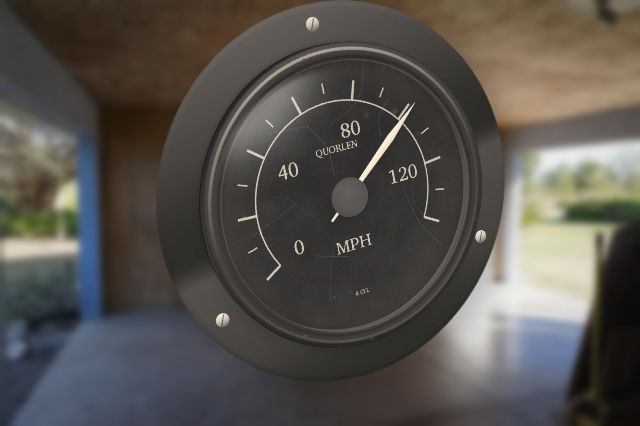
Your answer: **100** mph
